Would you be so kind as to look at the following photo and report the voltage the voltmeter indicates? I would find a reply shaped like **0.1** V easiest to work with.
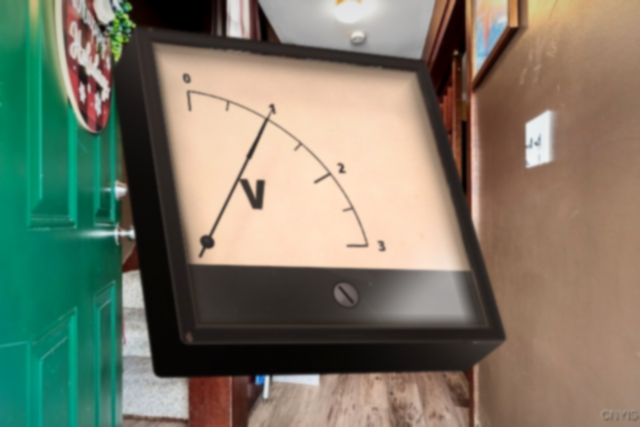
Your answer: **1** V
